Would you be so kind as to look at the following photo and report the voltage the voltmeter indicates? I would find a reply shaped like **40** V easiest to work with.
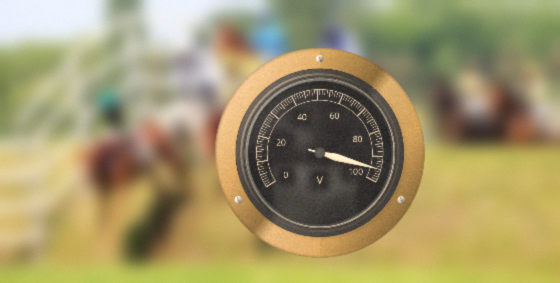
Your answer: **95** V
